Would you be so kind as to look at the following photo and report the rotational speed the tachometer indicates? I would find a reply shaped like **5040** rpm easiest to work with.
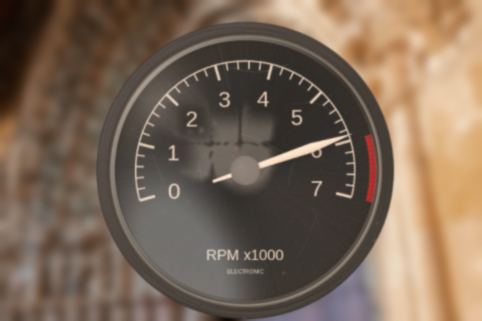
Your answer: **5900** rpm
